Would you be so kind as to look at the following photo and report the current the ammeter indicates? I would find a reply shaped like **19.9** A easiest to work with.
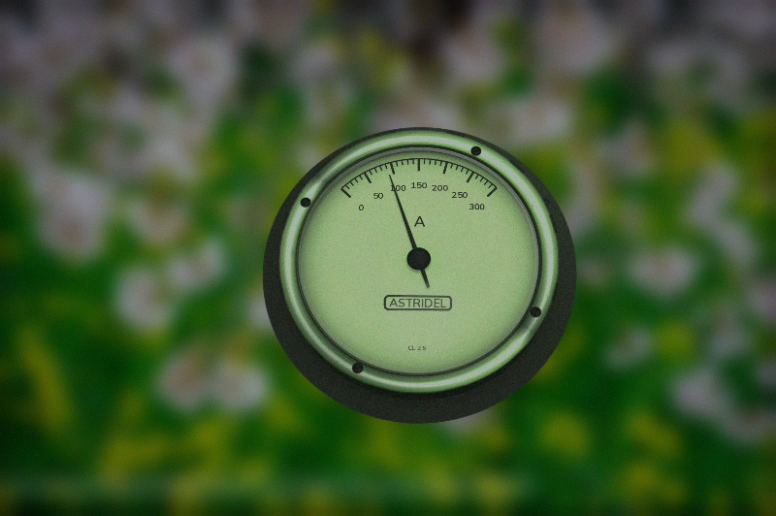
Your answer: **90** A
